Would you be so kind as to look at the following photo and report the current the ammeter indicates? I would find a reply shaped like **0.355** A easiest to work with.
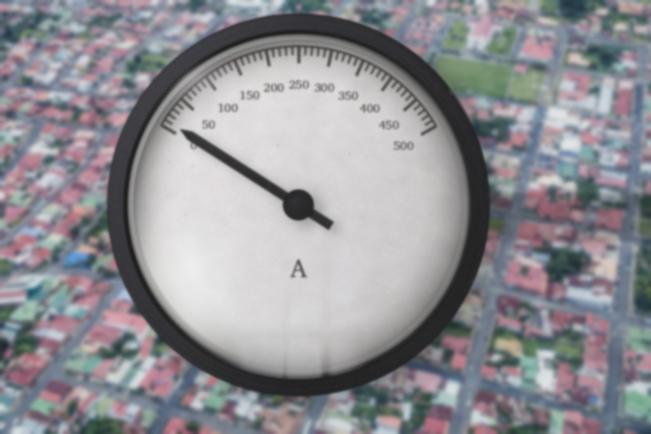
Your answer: **10** A
